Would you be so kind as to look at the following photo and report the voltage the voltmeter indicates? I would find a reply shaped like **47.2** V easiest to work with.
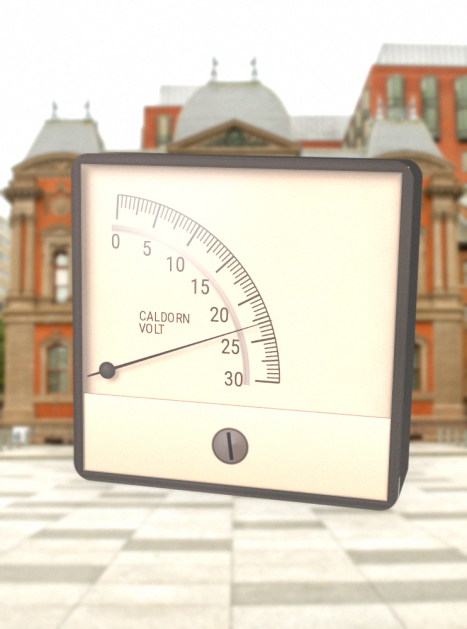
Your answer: **23** V
